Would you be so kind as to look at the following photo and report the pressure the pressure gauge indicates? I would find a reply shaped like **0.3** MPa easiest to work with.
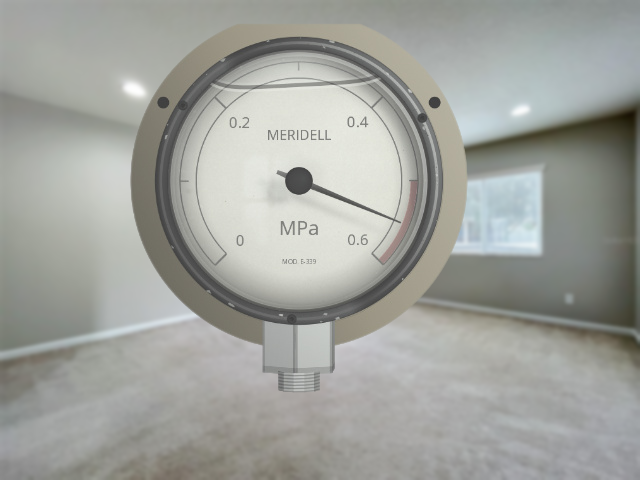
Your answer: **0.55** MPa
